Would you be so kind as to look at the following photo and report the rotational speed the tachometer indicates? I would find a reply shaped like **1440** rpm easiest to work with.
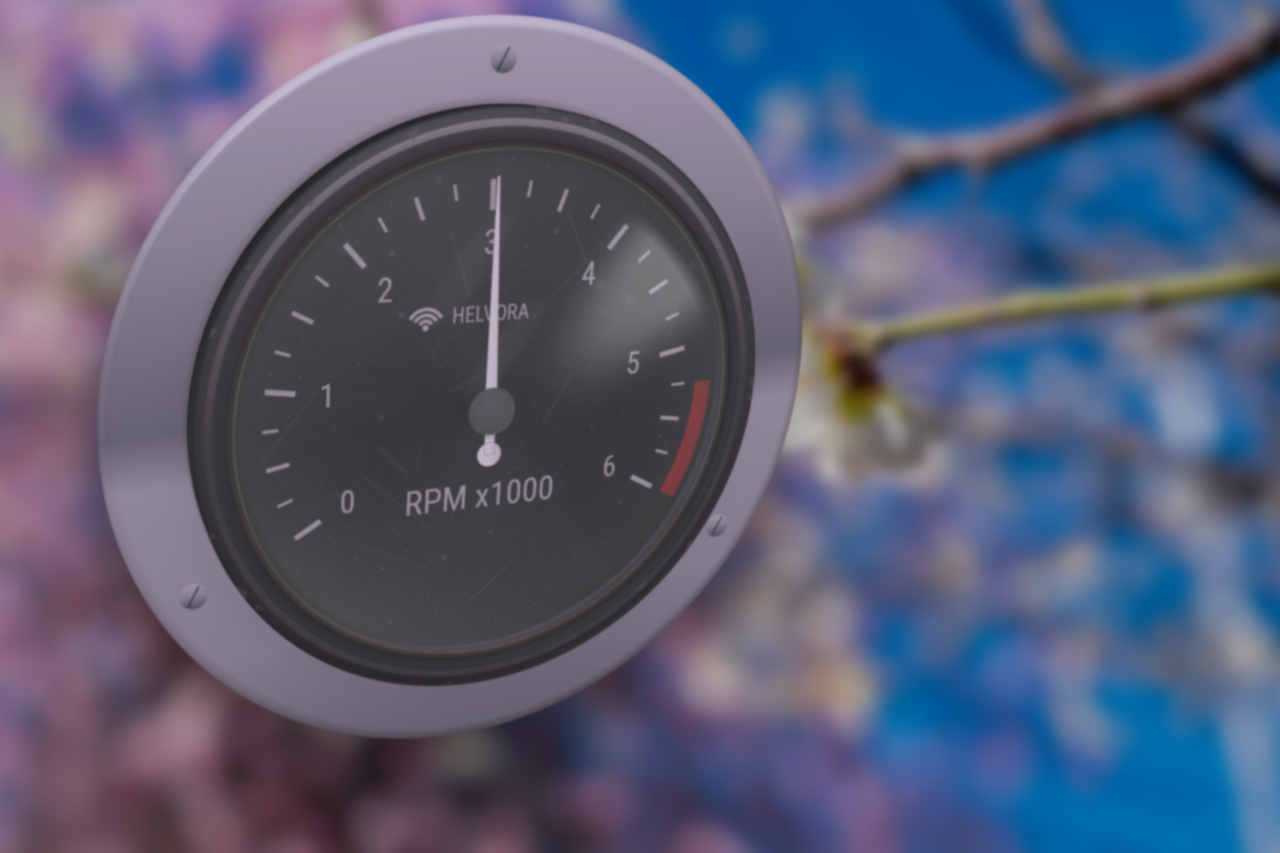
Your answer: **3000** rpm
